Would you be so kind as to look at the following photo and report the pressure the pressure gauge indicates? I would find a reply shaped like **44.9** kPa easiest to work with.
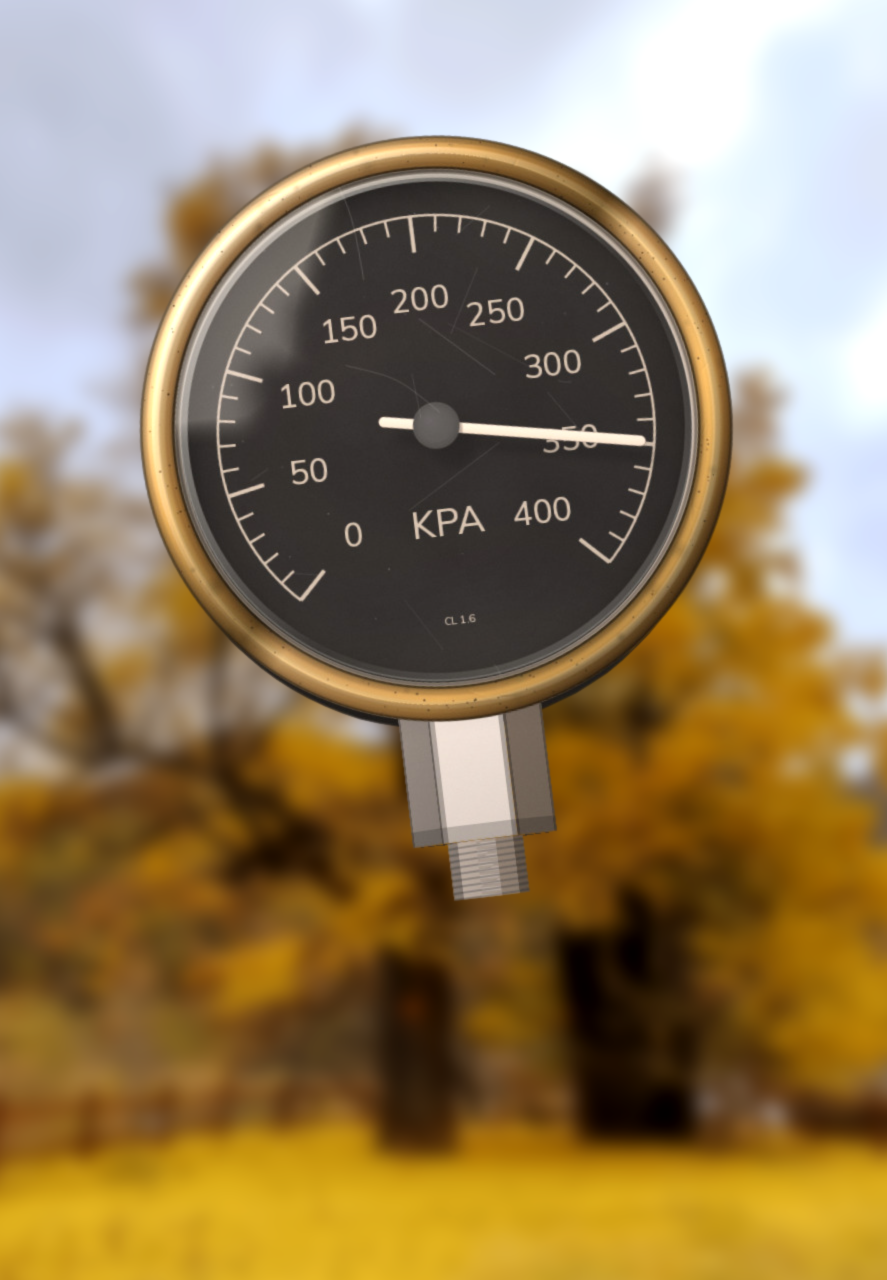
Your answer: **350** kPa
